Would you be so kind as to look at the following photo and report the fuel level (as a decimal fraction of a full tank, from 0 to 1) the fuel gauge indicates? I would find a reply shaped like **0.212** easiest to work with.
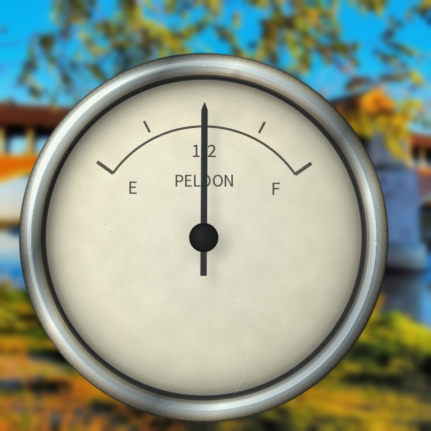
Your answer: **0.5**
